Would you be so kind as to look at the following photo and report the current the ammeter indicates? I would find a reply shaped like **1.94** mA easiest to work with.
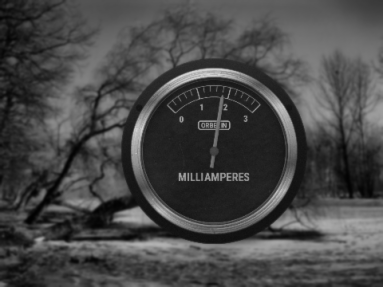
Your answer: **1.8** mA
